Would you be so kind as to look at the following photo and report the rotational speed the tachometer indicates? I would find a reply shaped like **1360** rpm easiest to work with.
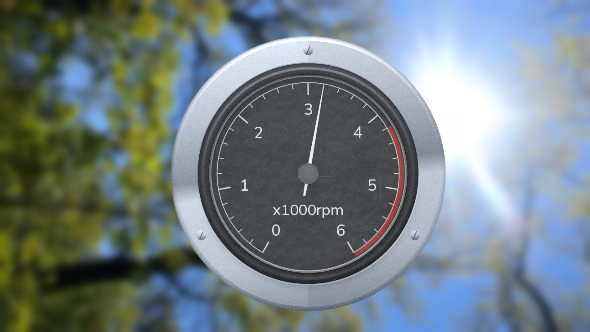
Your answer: **3200** rpm
